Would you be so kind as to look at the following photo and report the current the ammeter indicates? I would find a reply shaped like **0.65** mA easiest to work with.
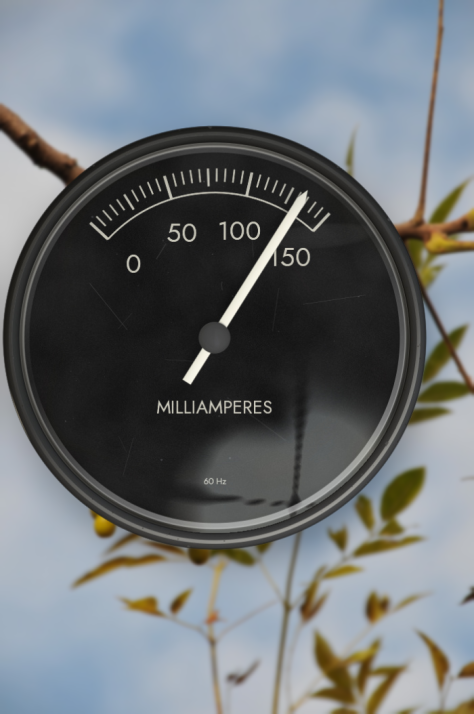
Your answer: **132.5** mA
